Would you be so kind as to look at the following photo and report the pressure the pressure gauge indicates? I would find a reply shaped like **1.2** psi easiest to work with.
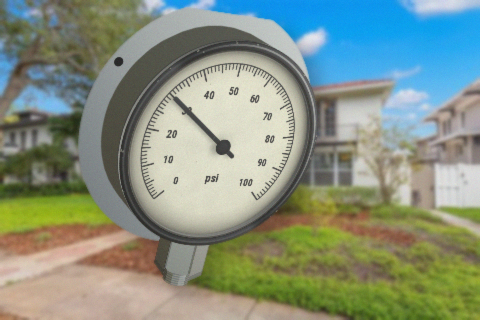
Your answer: **30** psi
